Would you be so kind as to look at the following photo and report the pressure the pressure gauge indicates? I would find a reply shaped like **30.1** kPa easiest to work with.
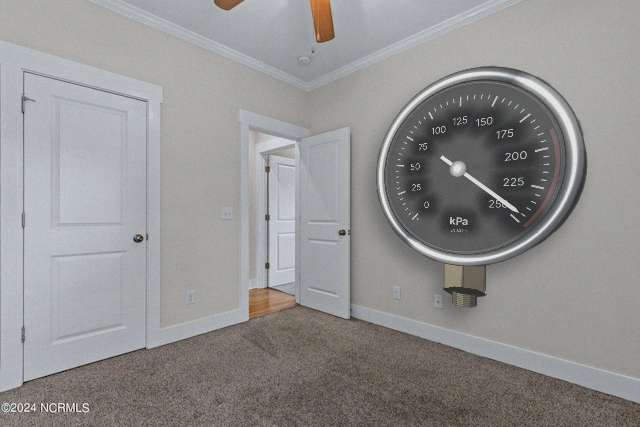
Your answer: **245** kPa
